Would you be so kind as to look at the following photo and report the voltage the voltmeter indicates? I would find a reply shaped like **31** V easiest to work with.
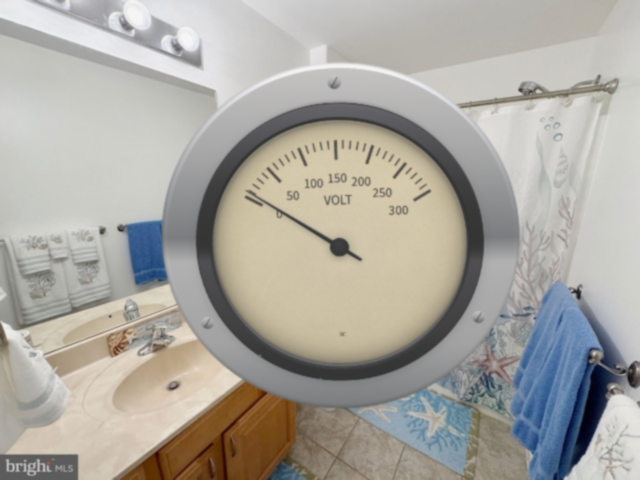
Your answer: **10** V
